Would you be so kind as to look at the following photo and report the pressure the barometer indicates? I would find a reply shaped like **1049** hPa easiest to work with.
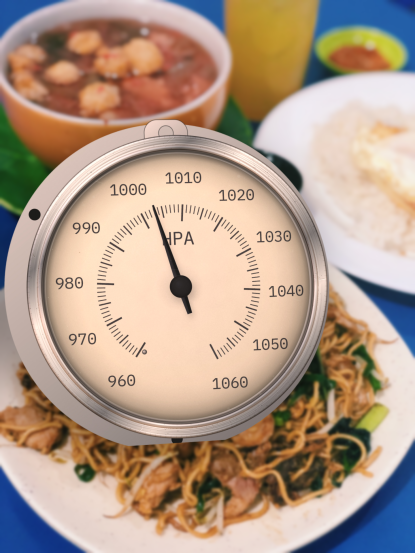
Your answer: **1003** hPa
